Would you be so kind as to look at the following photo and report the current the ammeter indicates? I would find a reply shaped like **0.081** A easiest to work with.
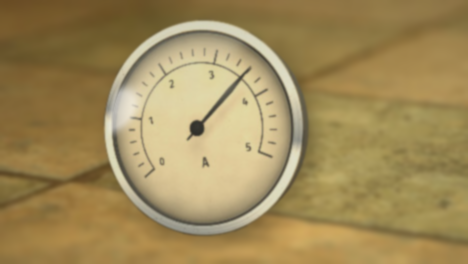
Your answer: **3.6** A
